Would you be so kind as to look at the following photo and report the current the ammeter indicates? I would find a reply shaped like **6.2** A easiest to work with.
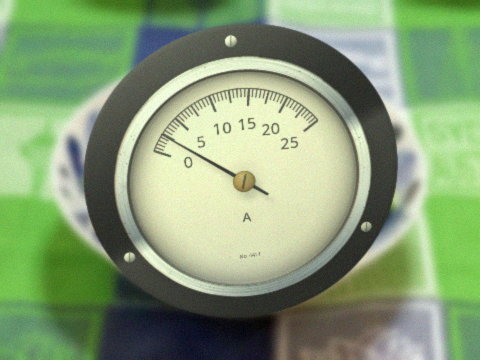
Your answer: **2.5** A
